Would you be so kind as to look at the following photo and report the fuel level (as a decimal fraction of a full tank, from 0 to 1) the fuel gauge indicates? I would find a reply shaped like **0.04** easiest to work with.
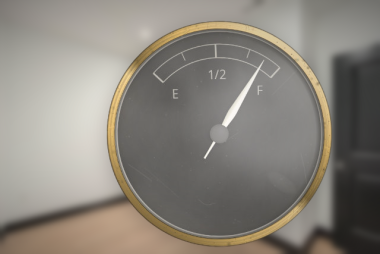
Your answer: **0.875**
